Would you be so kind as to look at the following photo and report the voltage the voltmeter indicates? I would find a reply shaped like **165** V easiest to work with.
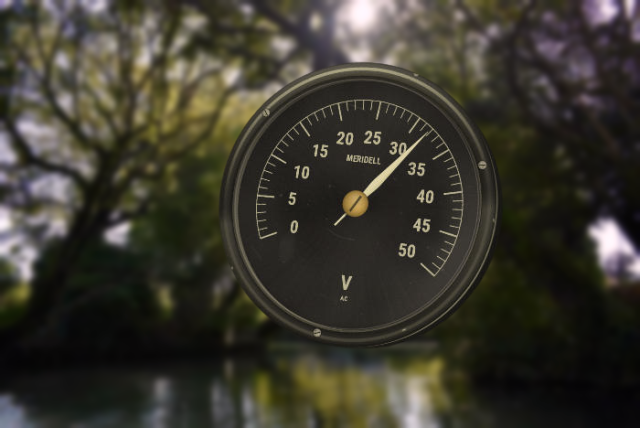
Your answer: **32** V
